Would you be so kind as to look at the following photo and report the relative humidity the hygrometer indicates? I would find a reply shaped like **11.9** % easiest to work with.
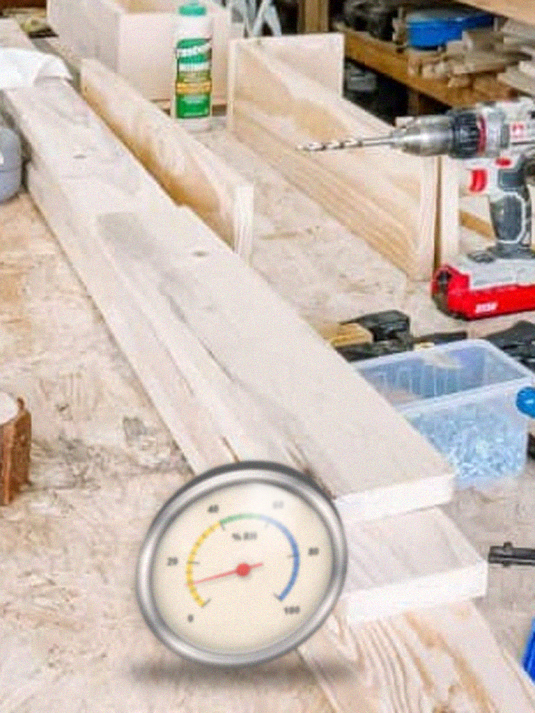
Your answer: **12** %
